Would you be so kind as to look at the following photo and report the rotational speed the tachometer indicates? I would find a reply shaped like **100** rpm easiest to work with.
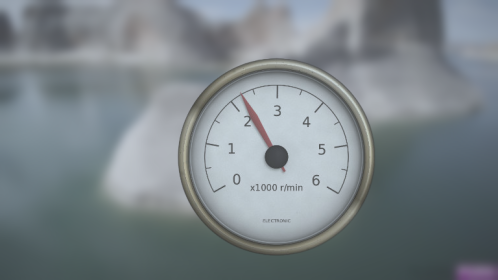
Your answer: **2250** rpm
